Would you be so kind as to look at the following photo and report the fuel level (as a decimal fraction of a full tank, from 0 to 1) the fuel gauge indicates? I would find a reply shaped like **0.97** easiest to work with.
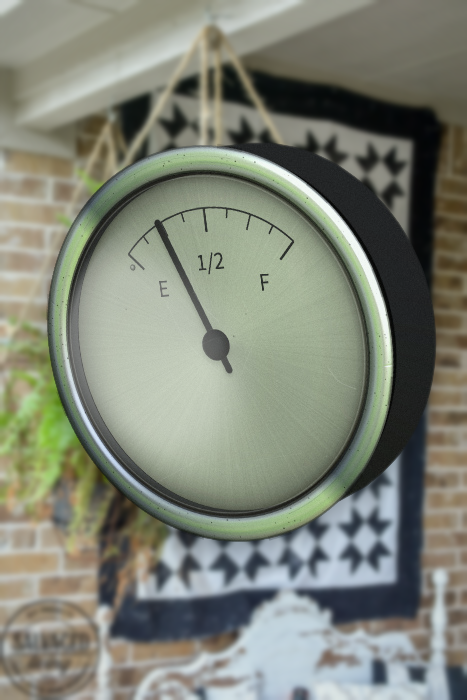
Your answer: **0.25**
